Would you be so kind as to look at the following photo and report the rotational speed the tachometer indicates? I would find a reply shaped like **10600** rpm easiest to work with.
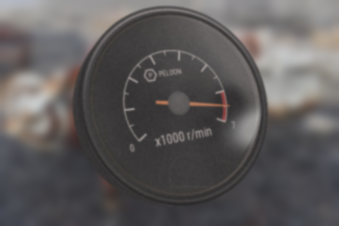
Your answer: **6500** rpm
